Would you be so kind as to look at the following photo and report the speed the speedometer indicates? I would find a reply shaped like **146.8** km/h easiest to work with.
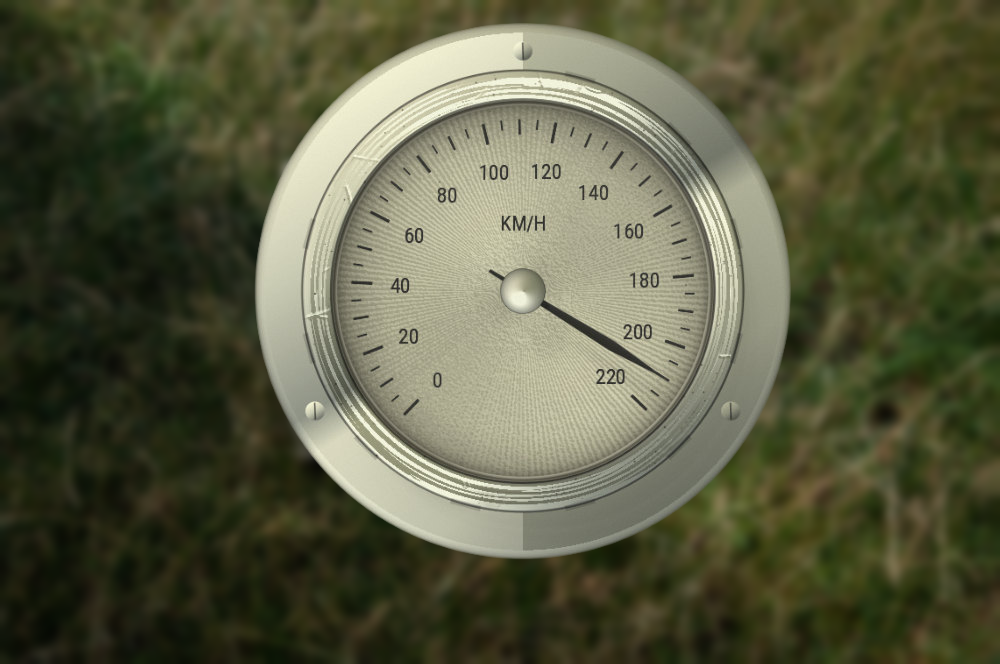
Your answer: **210** km/h
